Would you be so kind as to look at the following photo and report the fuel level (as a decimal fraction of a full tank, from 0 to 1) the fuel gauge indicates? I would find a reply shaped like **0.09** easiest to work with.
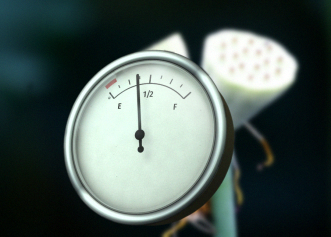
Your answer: **0.375**
